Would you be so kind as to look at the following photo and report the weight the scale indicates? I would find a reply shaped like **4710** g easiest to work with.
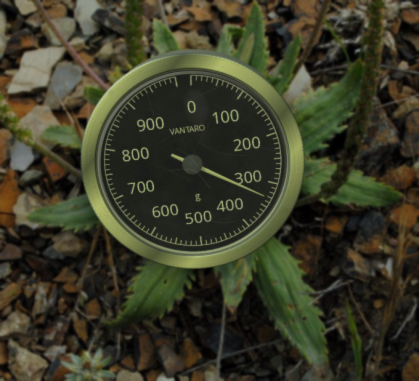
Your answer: **330** g
